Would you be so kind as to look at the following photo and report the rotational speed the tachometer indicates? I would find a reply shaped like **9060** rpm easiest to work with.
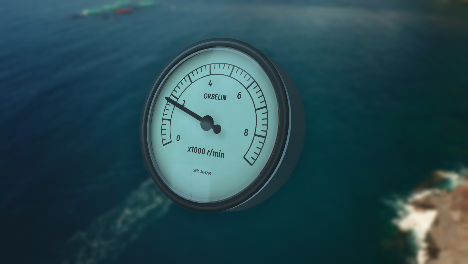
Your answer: **1800** rpm
